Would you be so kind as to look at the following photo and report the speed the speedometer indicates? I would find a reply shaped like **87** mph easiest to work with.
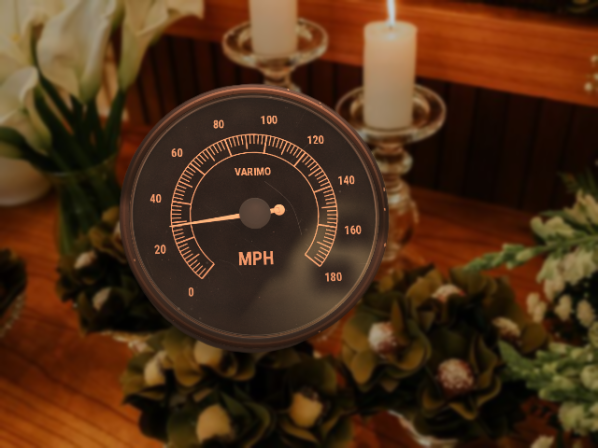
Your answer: **28** mph
